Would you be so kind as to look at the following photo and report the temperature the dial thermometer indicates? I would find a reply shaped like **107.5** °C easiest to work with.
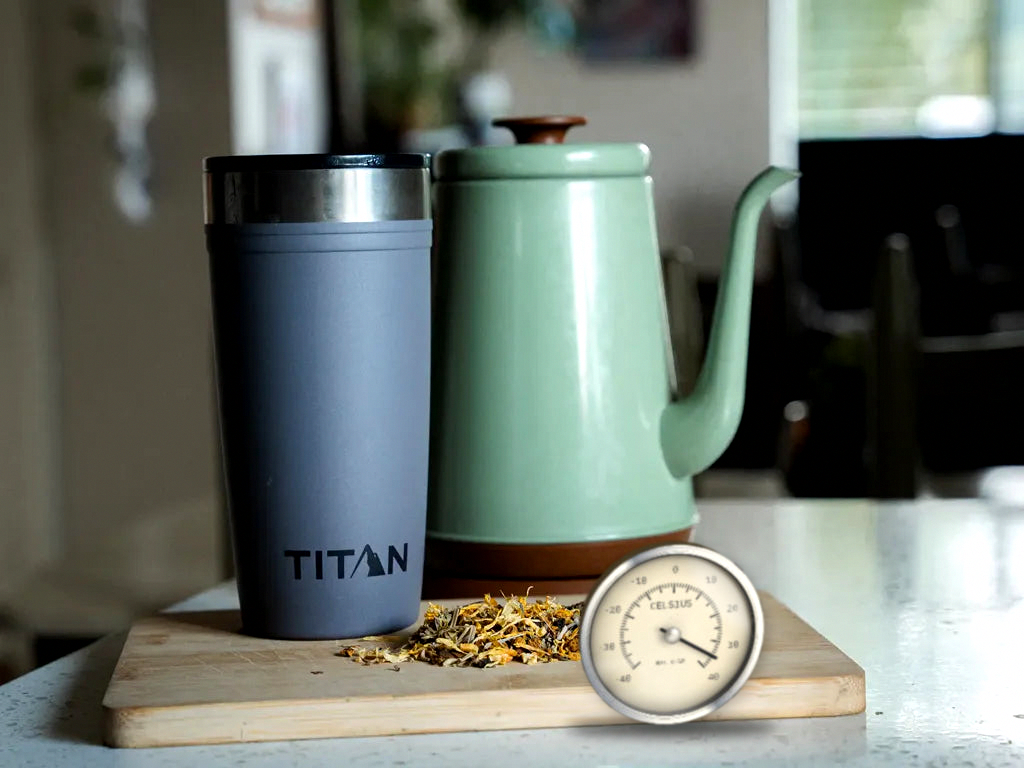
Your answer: **35** °C
